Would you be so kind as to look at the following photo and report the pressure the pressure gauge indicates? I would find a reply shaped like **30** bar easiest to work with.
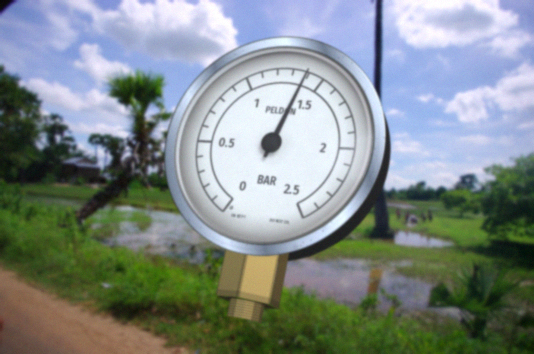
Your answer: **1.4** bar
